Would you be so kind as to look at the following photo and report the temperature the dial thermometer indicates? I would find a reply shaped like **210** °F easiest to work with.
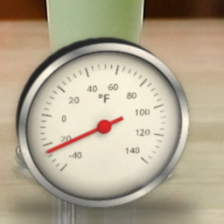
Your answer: **-24** °F
